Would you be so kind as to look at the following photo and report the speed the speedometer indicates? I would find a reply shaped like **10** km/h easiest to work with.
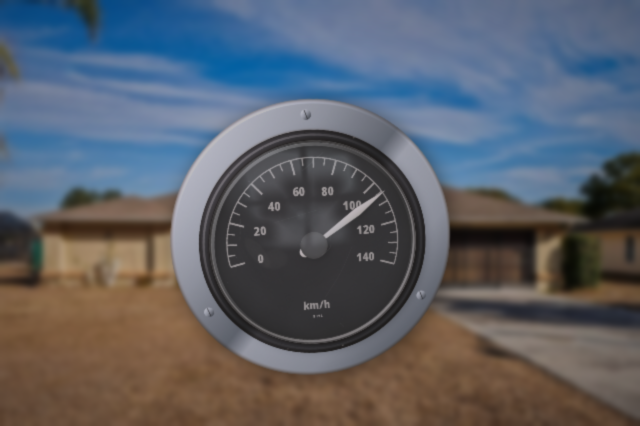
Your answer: **105** km/h
